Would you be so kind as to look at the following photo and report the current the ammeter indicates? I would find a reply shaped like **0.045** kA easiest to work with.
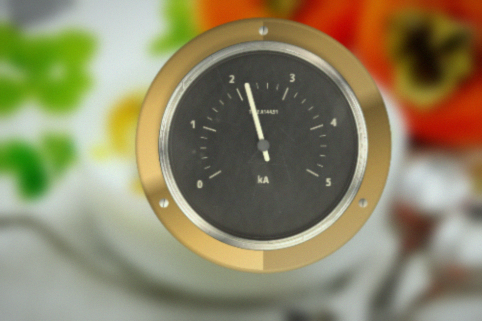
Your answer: **2.2** kA
